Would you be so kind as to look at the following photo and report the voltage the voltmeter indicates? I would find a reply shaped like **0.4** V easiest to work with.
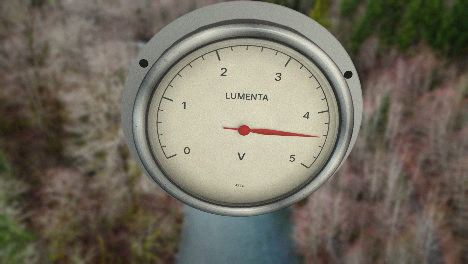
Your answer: **4.4** V
